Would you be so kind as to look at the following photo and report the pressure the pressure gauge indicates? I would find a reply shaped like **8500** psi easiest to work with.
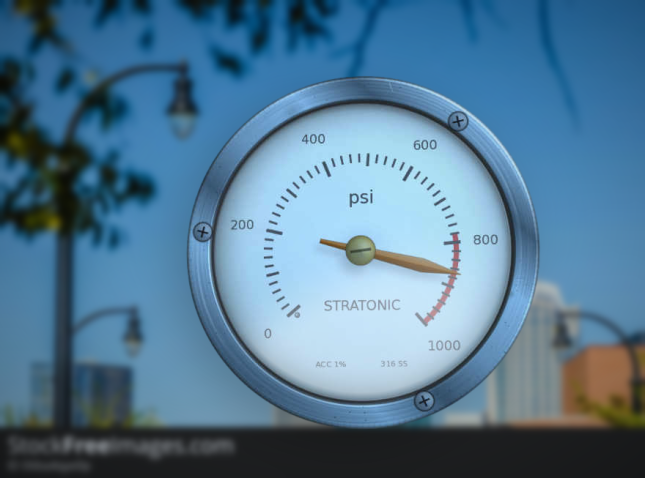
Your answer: **870** psi
